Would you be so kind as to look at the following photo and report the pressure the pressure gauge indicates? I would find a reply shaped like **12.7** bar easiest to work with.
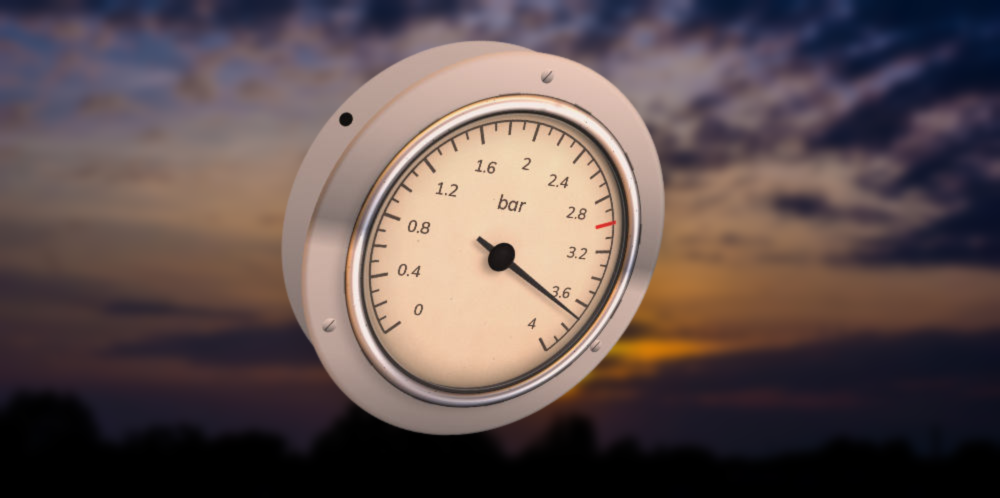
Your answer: **3.7** bar
